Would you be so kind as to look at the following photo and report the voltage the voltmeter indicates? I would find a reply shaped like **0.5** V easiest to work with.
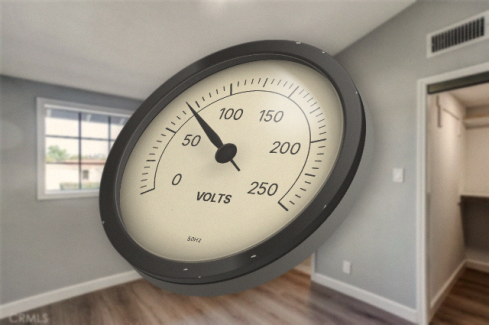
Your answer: **70** V
